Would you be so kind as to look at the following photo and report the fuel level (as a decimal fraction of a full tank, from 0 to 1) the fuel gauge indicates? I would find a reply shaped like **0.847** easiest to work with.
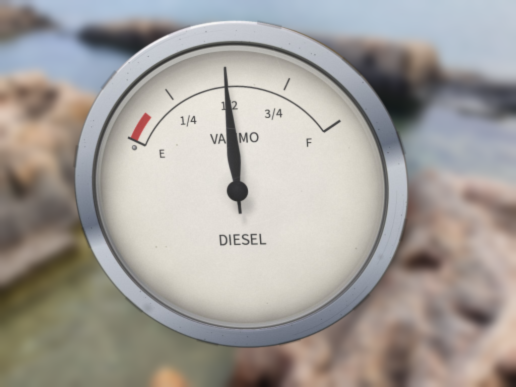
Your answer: **0.5**
